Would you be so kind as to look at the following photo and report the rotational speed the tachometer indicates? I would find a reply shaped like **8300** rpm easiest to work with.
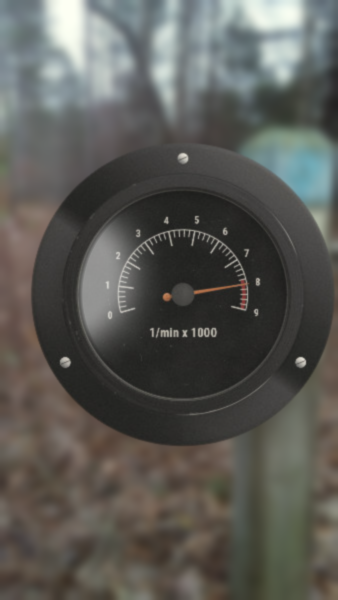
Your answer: **8000** rpm
